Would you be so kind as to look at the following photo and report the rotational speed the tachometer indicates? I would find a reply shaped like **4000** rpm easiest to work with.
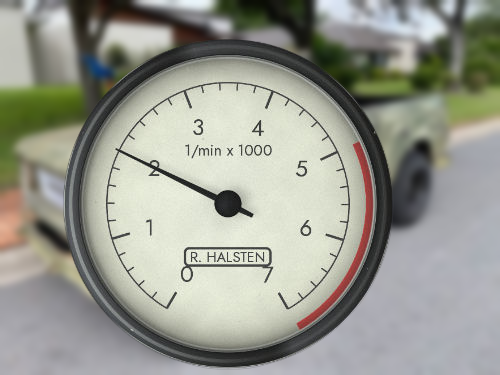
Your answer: **2000** rpm
